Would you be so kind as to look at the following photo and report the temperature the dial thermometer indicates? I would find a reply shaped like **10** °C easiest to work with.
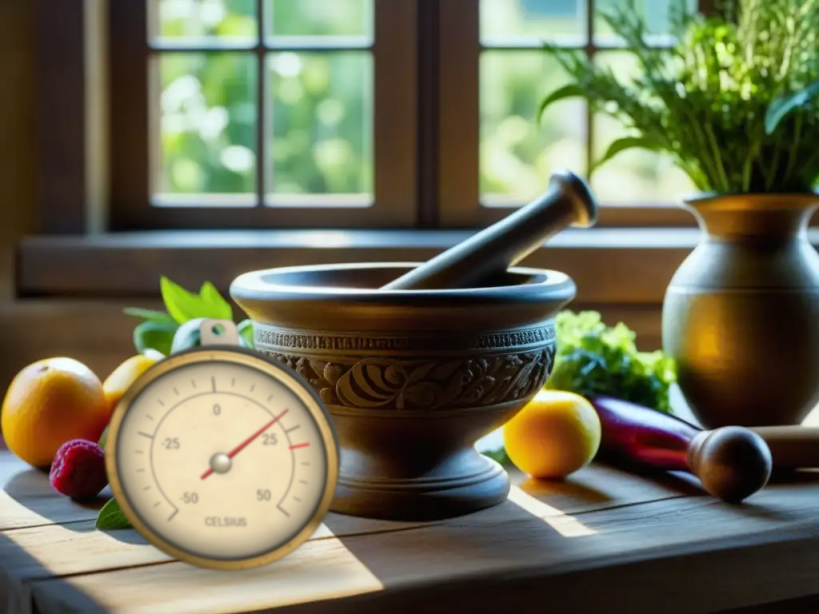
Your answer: **20** °C
